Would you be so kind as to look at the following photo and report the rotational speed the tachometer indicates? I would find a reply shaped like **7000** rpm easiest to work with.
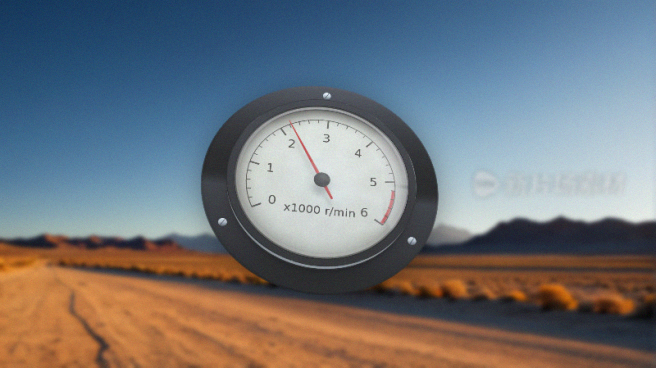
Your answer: **2200** rpm
